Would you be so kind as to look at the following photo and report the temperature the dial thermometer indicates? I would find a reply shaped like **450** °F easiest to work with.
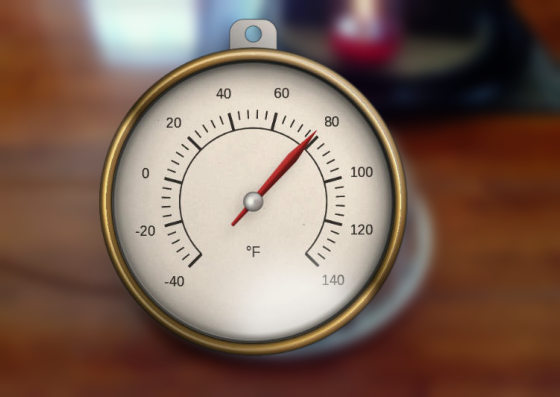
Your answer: **78** °F
